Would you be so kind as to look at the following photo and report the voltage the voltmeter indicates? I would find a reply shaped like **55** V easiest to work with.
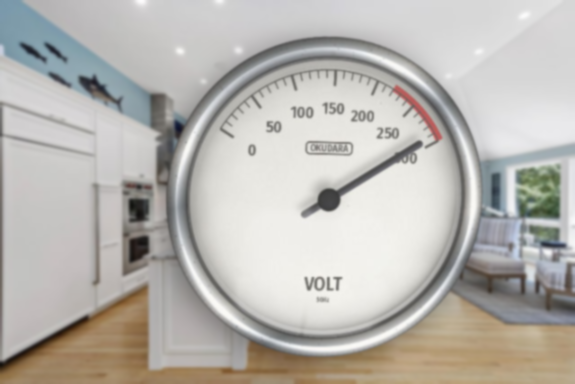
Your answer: **290** V
